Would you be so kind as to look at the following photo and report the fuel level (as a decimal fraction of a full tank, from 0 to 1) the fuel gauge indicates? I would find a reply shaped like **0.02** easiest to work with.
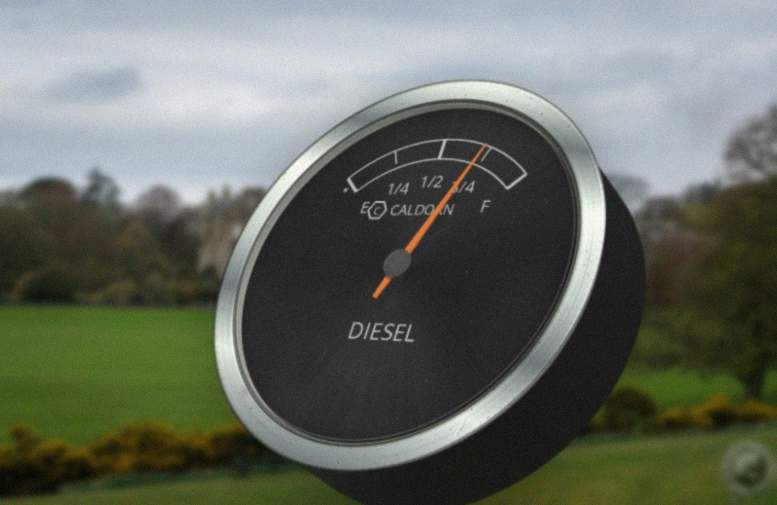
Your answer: **0.75**
